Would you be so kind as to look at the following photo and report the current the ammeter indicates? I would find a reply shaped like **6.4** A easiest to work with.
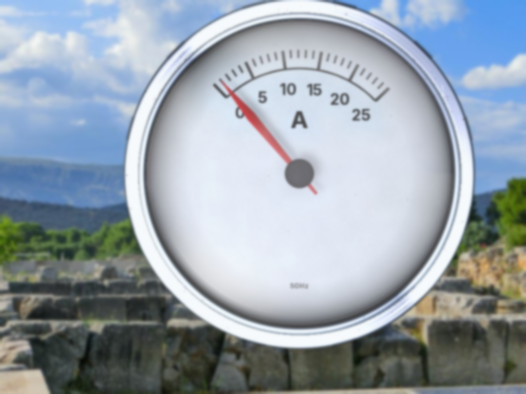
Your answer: **1** A
